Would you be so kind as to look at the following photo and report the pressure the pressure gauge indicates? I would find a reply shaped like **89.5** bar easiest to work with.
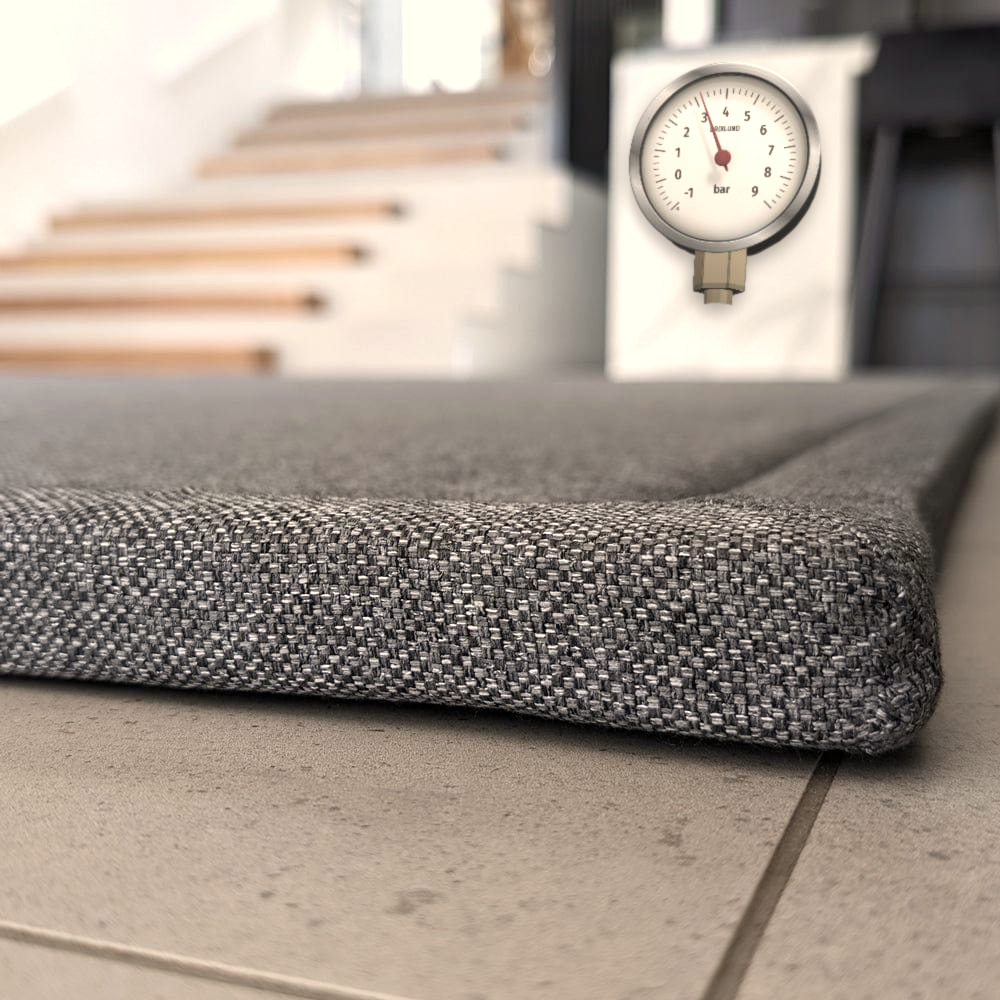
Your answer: **3.2** bar
